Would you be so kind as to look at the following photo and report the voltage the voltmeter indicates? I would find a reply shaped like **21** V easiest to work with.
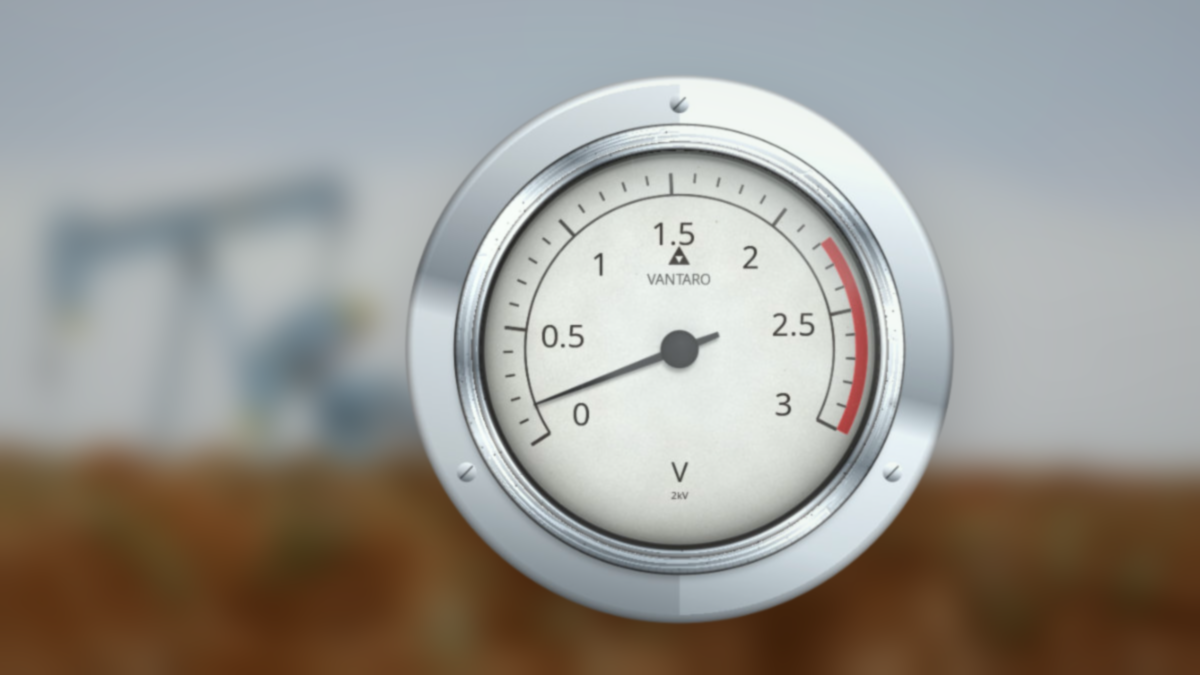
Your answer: **0.15** V
